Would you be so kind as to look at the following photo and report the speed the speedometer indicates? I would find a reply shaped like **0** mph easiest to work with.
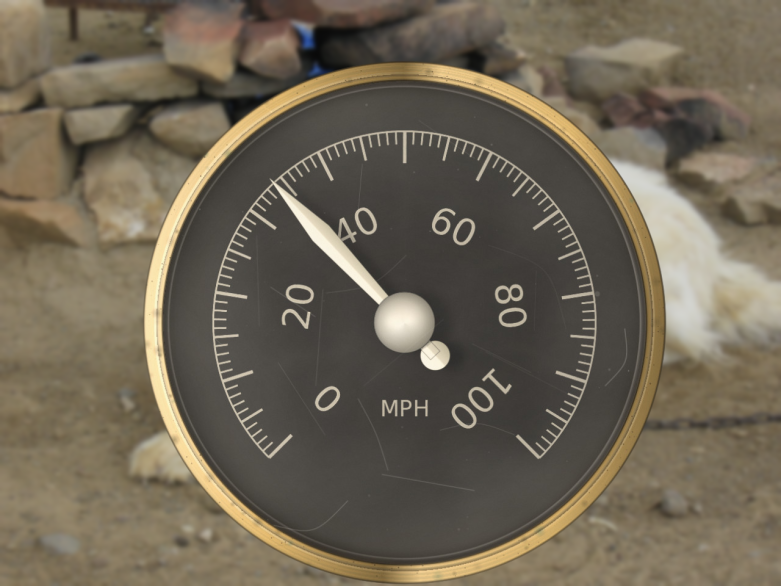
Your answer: **34** mph
